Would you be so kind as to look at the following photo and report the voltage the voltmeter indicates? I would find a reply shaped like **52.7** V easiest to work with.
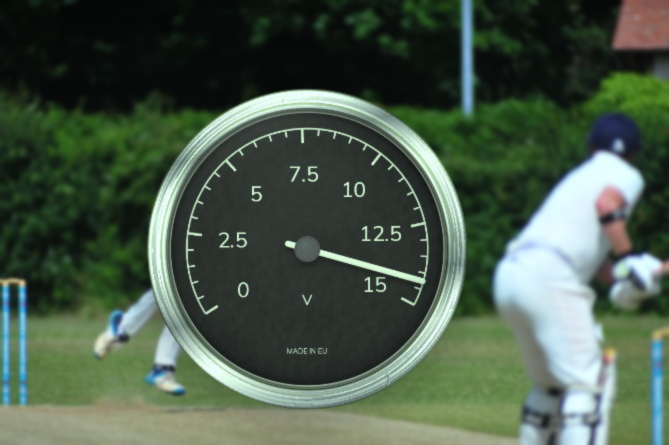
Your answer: **14.25** V
